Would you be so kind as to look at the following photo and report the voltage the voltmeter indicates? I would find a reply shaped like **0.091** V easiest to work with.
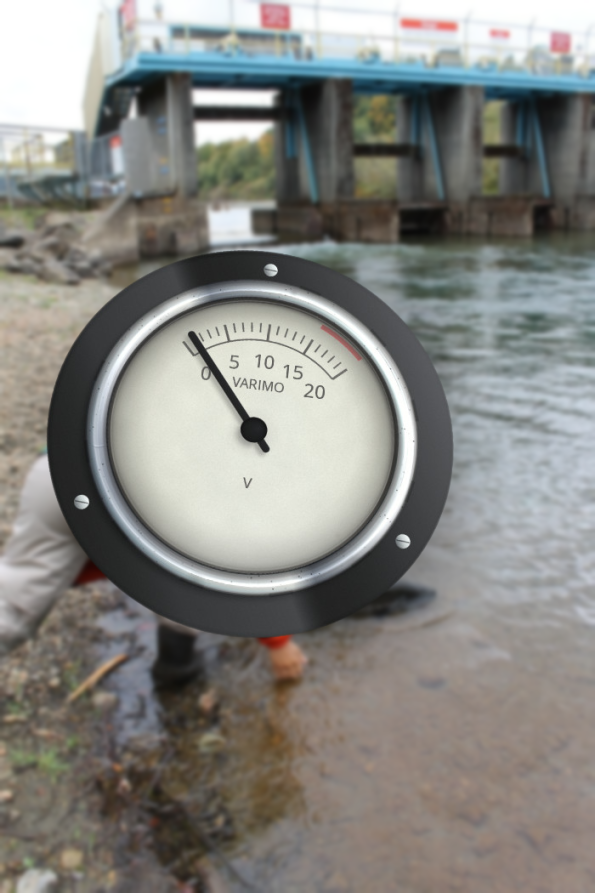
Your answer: **1** V
